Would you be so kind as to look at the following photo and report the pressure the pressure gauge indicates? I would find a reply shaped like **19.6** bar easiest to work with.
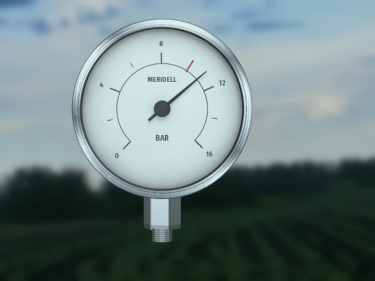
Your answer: **11** bar
